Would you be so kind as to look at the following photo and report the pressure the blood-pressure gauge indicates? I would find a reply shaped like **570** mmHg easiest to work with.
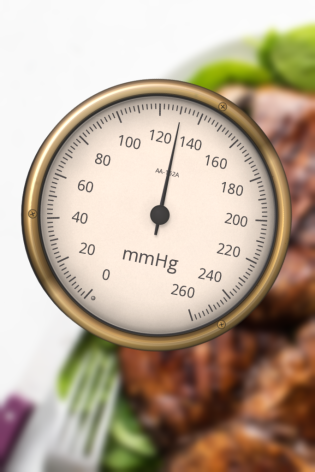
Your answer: **130** mmHg
